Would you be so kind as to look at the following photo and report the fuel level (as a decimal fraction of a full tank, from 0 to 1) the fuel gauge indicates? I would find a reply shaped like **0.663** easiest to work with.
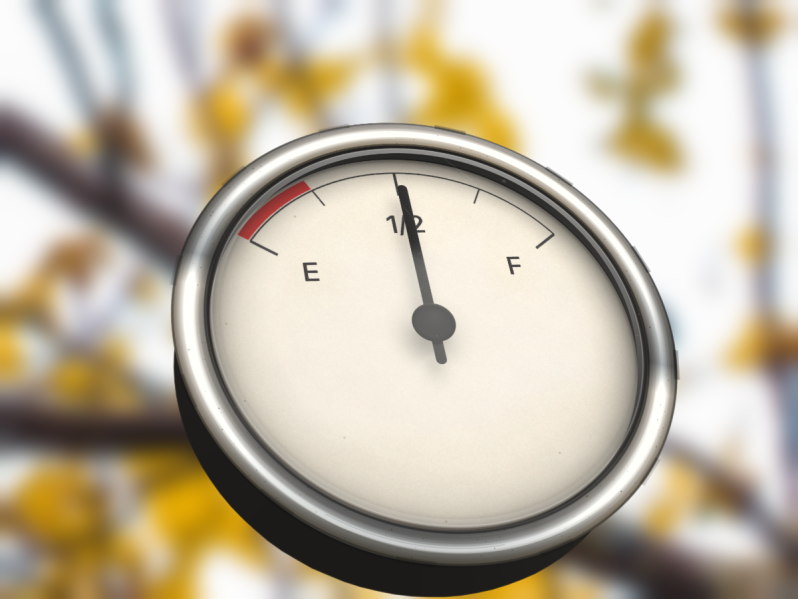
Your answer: **0.5**
